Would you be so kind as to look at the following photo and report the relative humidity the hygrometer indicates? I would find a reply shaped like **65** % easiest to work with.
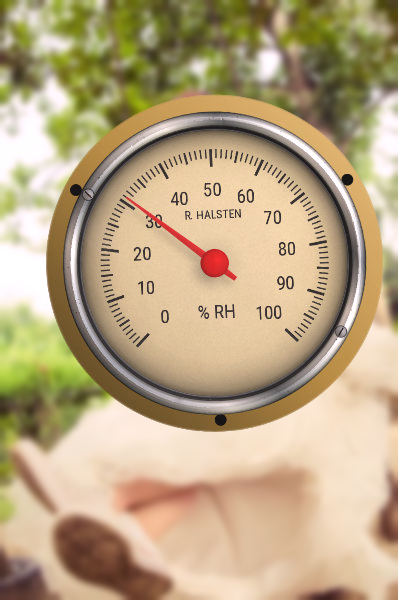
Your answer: **31** %
